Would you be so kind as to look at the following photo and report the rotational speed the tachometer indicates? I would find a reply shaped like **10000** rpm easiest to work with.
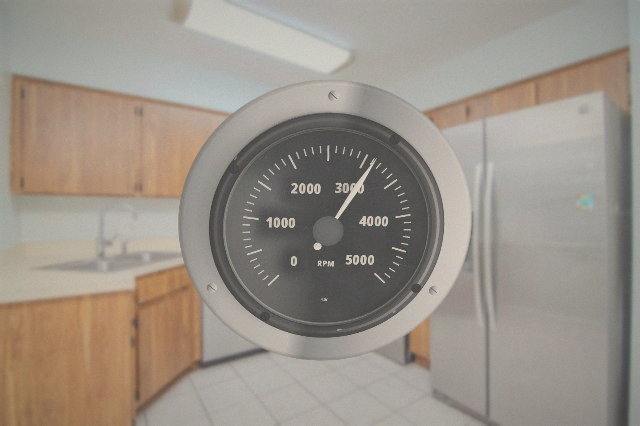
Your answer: **3100** rpm
